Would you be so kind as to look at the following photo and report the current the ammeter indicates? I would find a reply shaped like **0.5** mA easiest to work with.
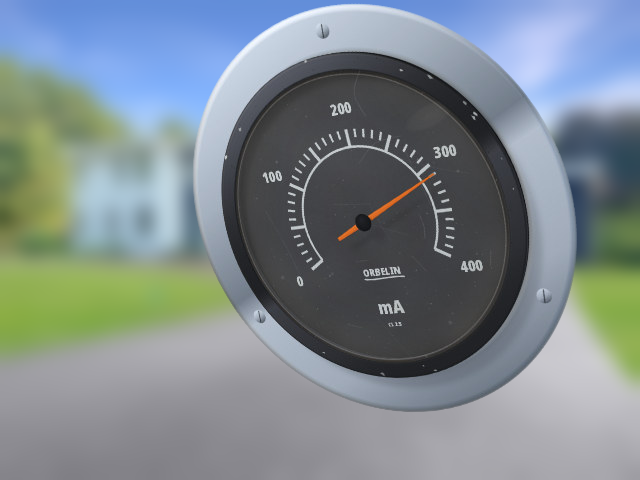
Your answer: **310** mA
